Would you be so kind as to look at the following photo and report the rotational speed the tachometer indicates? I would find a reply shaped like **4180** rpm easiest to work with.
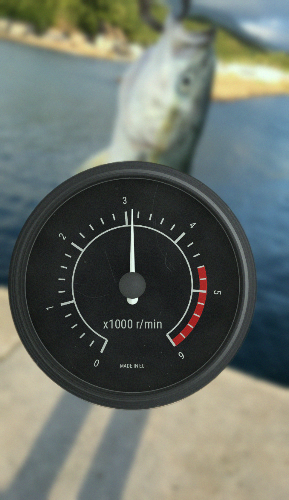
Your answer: **3100** rpm
